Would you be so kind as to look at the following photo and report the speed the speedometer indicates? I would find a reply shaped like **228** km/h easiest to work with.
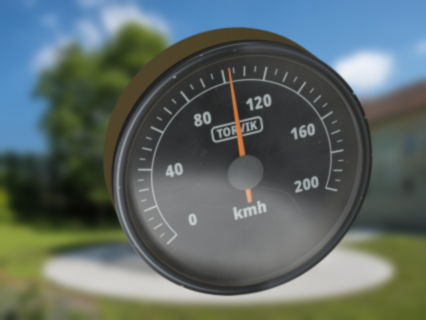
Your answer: **102.5** km/h
